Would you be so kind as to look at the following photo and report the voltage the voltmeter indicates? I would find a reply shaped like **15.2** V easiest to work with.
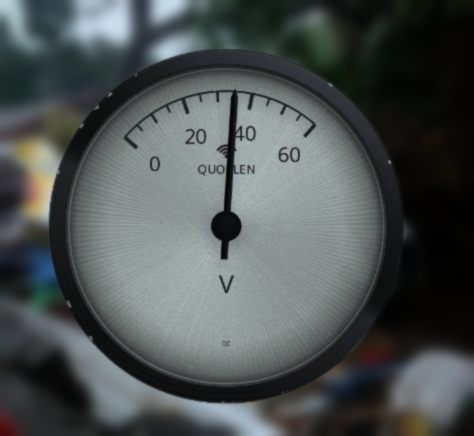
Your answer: **35** V
